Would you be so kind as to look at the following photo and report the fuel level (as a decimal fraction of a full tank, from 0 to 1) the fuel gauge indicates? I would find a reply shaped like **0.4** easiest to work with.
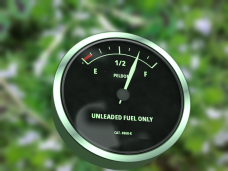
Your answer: **0.75**
